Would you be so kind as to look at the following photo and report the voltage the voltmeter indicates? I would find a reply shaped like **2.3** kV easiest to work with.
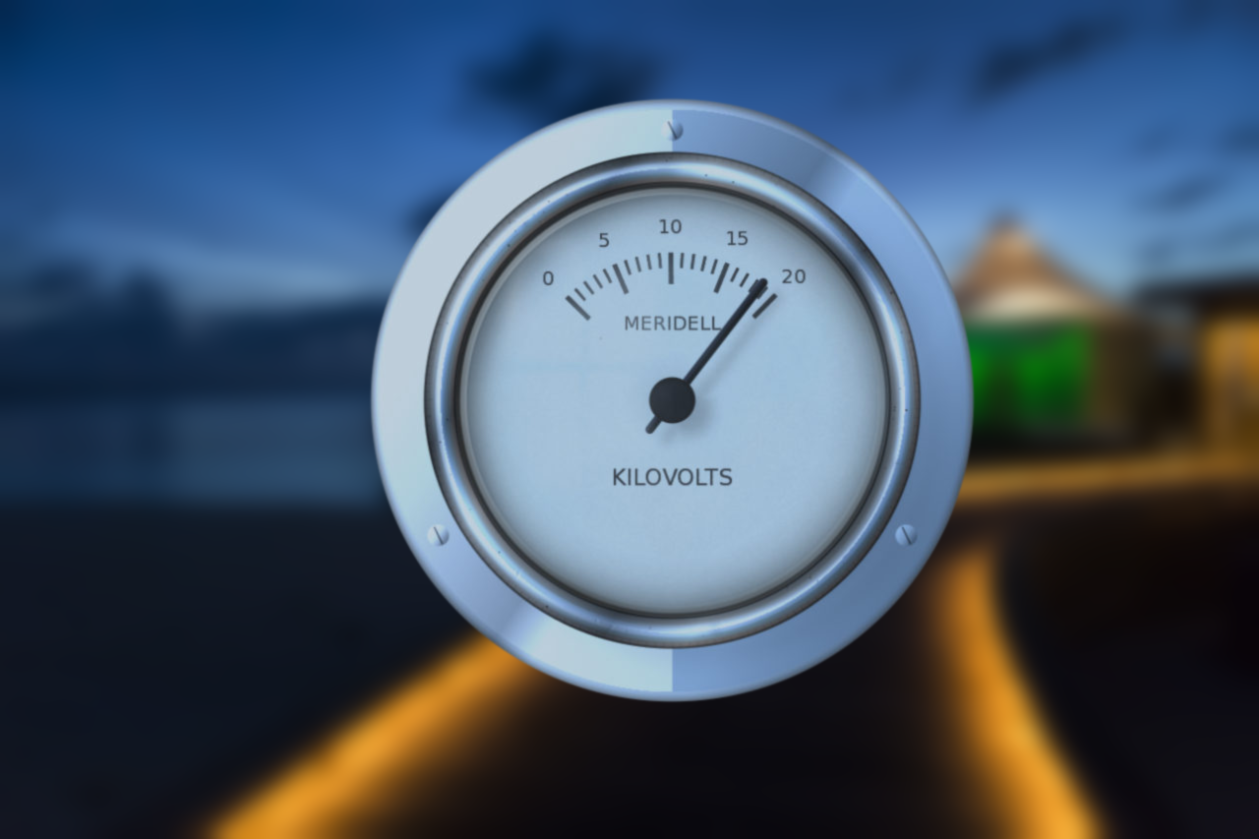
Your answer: **18.5** kV
